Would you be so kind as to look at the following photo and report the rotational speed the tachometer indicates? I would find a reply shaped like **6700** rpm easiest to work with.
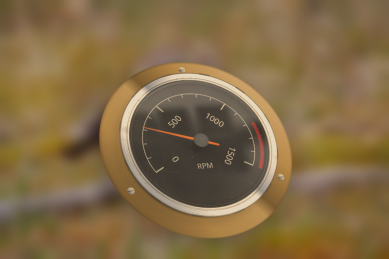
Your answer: **300** rpm
